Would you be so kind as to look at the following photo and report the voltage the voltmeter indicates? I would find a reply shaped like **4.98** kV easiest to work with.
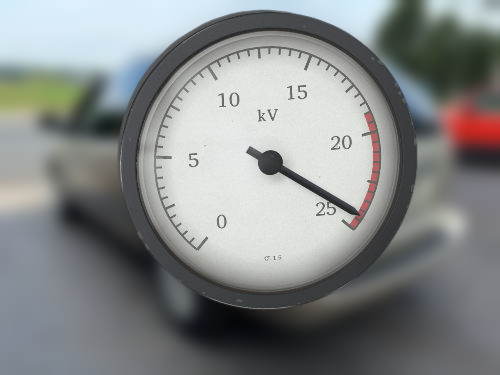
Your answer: **24.25** kV
